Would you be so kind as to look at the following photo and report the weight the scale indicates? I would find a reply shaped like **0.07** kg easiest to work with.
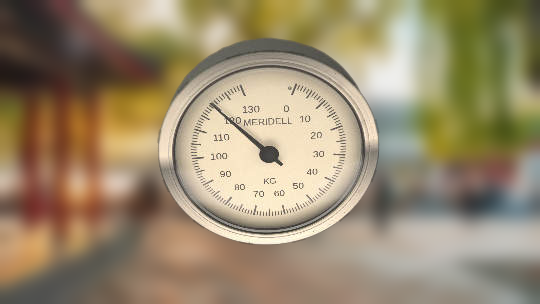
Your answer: **120** kg
